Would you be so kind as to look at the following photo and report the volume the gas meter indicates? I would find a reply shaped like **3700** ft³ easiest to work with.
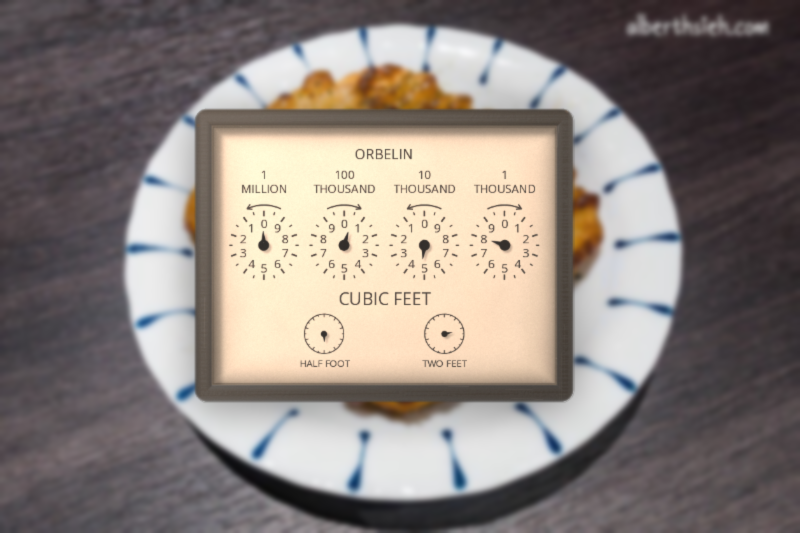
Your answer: **4800** ft³
